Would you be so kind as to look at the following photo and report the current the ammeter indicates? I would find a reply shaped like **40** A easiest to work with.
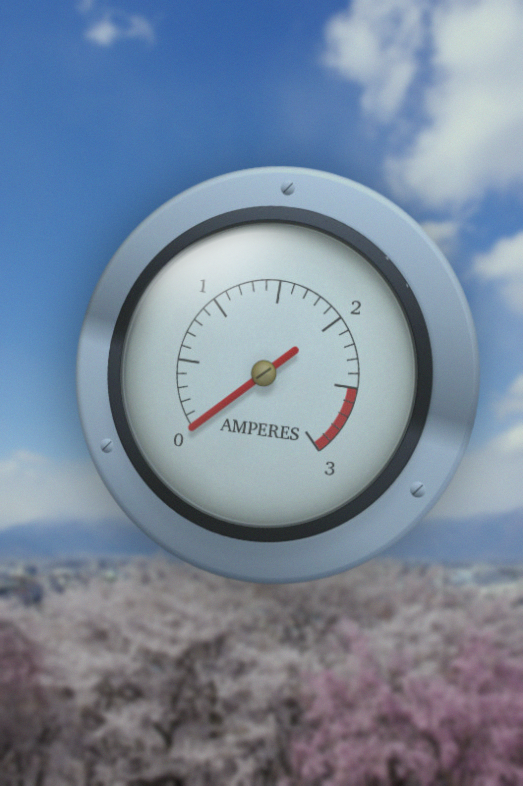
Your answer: **0** A
